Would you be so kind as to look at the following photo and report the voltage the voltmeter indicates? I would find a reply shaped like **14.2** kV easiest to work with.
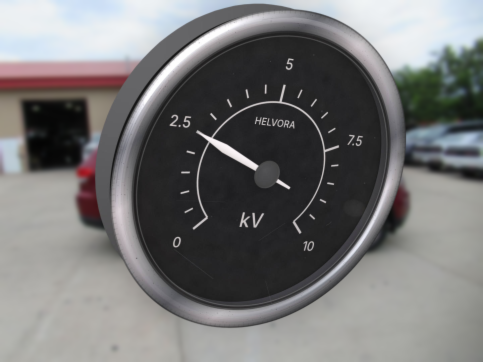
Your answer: **2.5** kV
